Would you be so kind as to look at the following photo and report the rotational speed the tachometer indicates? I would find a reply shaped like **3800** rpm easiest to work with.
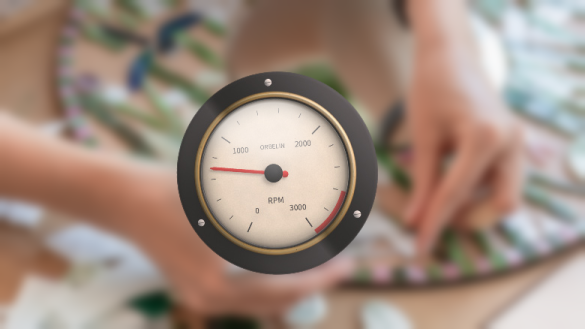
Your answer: **700** rpm
